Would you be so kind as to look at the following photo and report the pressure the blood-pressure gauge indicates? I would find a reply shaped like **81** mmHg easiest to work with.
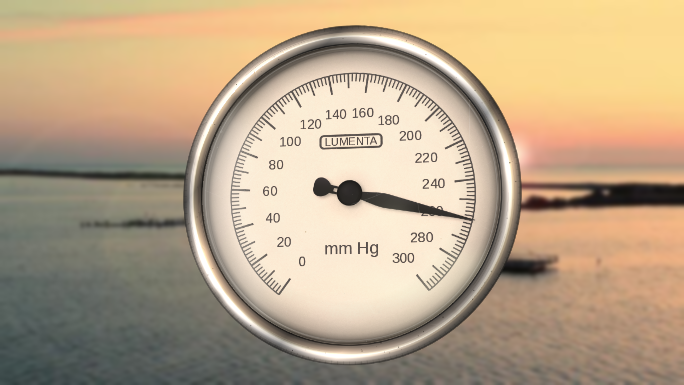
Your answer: **260** mmHg
